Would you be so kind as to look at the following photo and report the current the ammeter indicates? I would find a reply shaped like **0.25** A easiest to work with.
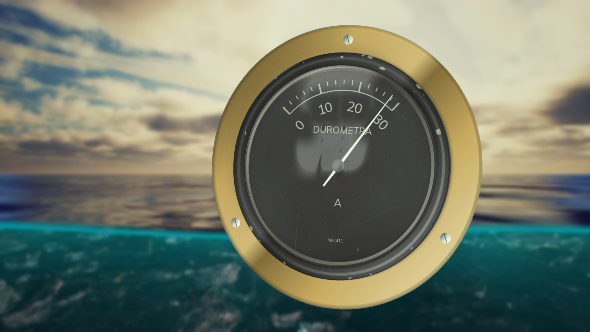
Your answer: **28** A
